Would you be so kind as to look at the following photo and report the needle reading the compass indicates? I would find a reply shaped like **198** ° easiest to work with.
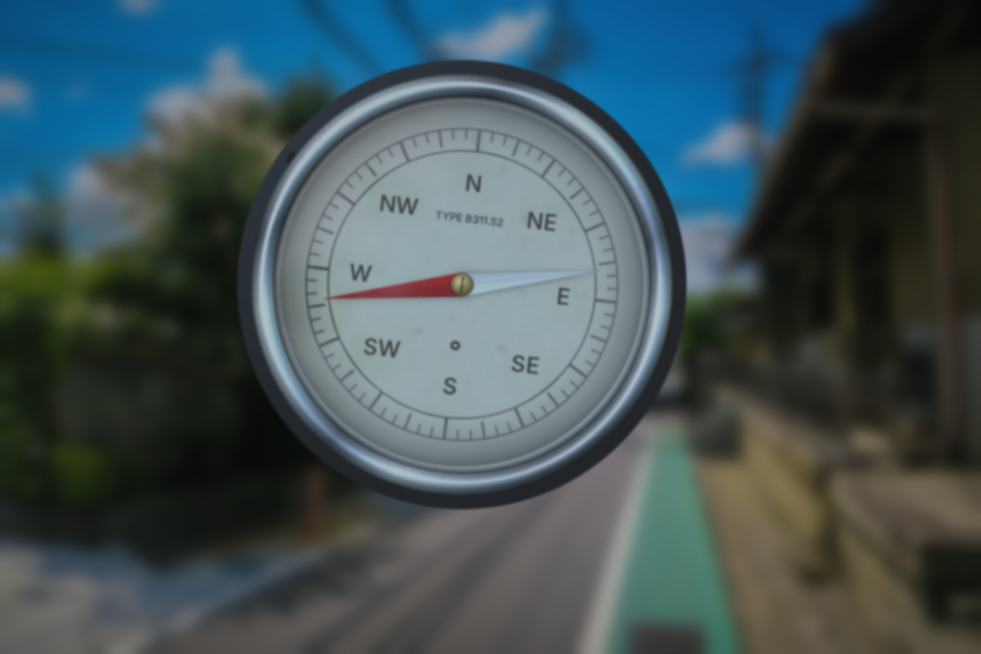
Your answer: **257.5** °
